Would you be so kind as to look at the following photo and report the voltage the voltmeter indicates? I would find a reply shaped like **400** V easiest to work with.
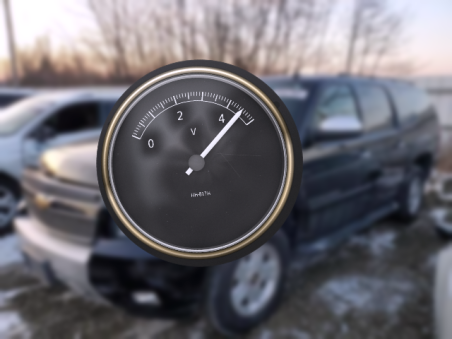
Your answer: **4.5** V
